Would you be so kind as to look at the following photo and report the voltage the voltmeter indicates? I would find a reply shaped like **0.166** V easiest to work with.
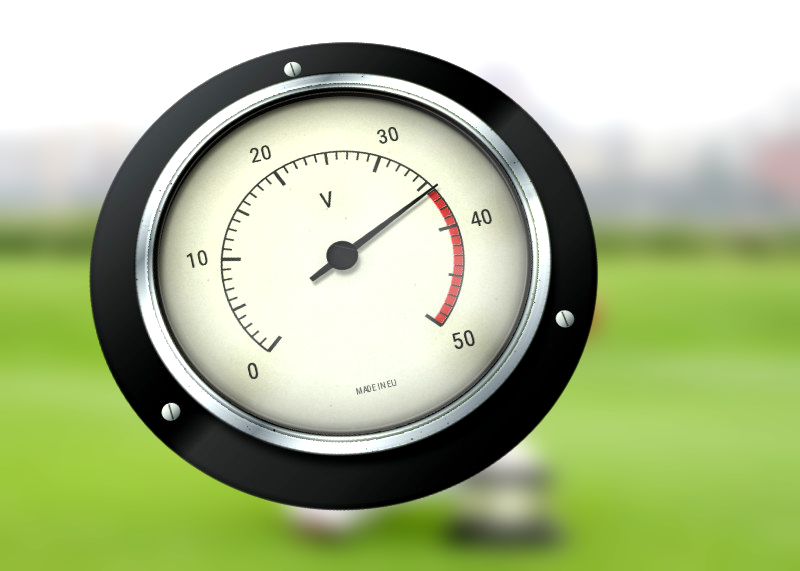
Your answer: **36** V
